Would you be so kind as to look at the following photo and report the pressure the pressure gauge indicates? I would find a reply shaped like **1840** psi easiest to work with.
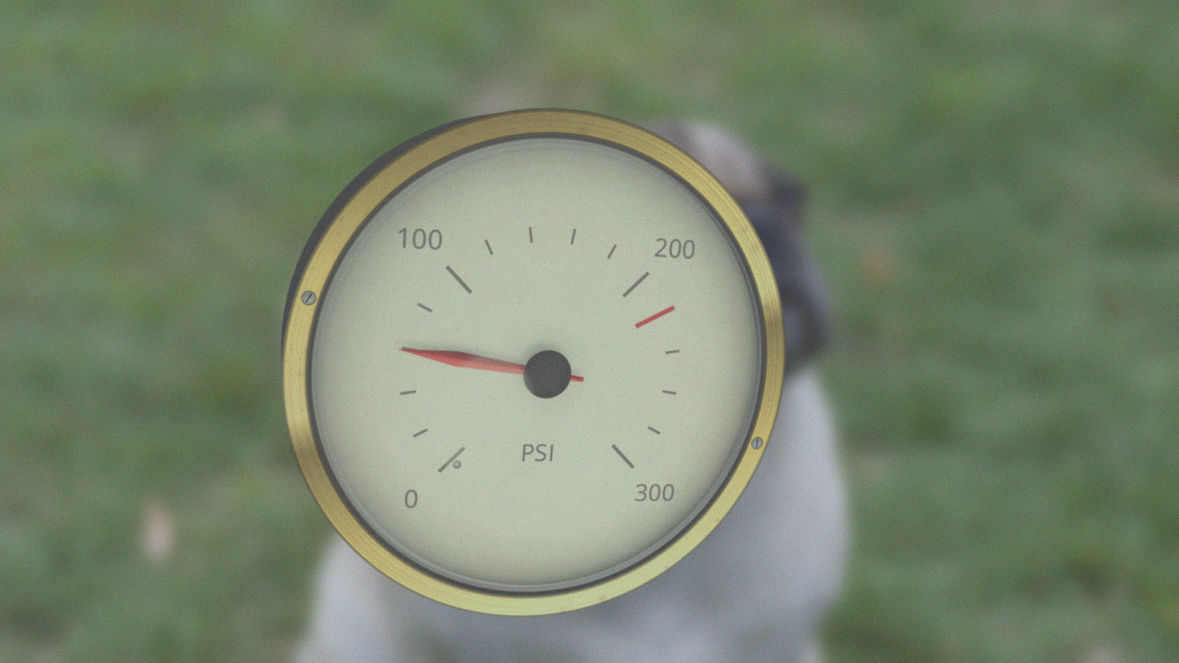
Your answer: **60** psi
